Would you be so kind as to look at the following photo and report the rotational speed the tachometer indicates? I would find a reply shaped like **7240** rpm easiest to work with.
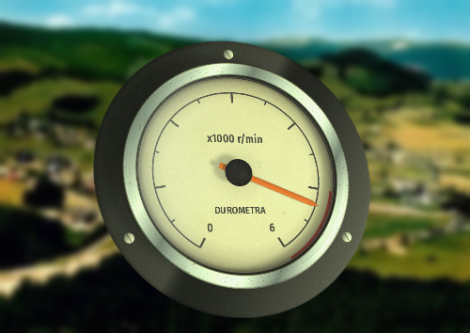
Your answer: **5250** rpm
